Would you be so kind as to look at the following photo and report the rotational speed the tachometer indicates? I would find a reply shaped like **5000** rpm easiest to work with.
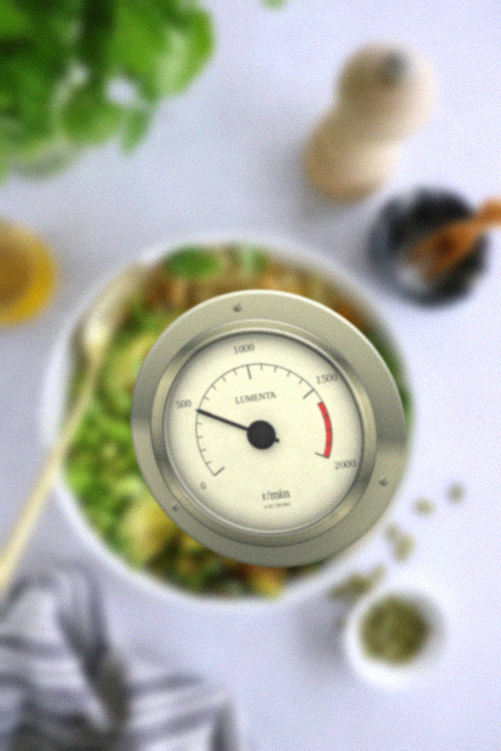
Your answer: **500** rpm
